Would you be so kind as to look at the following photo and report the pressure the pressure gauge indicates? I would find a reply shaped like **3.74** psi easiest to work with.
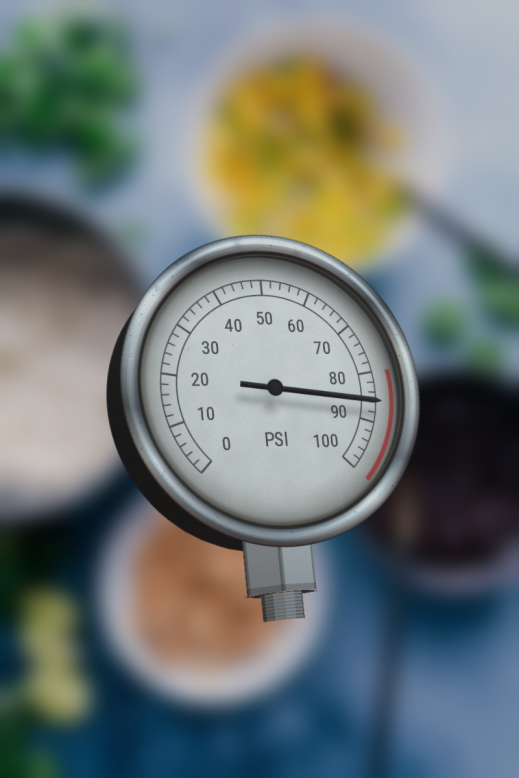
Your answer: **86** psi
